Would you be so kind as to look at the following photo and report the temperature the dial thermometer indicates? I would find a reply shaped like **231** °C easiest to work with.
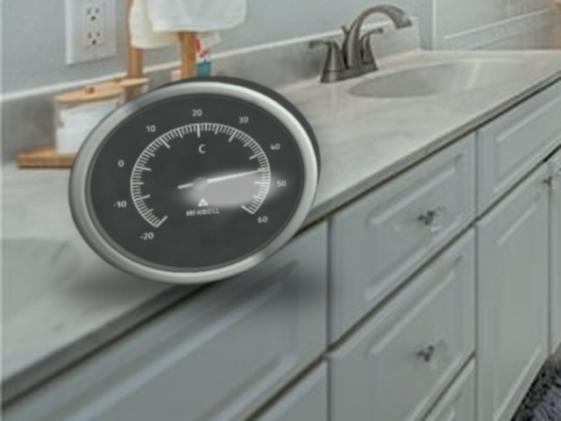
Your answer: **45** °C
